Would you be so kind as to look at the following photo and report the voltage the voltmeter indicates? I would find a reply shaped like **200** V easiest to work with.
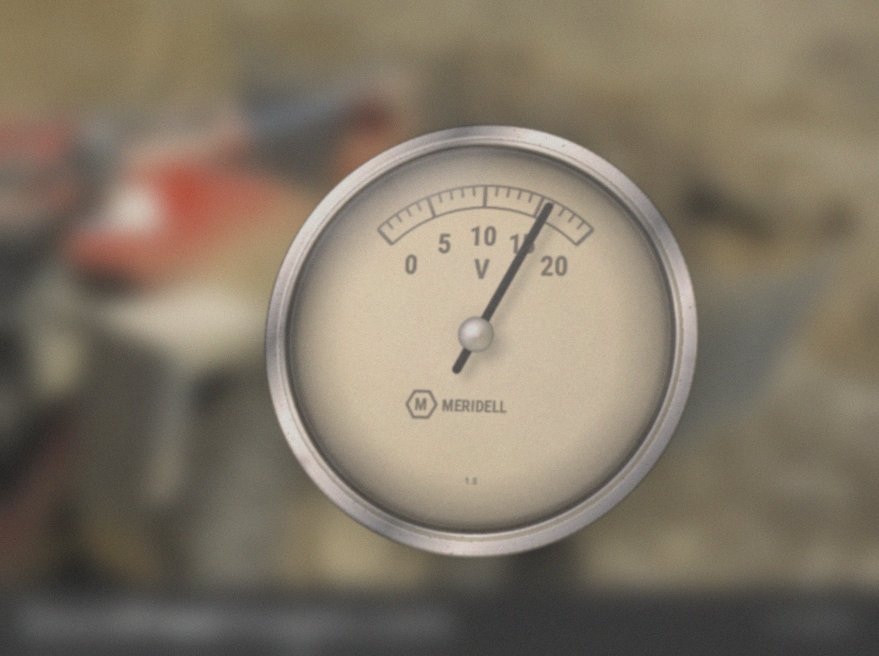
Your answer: **16** V
